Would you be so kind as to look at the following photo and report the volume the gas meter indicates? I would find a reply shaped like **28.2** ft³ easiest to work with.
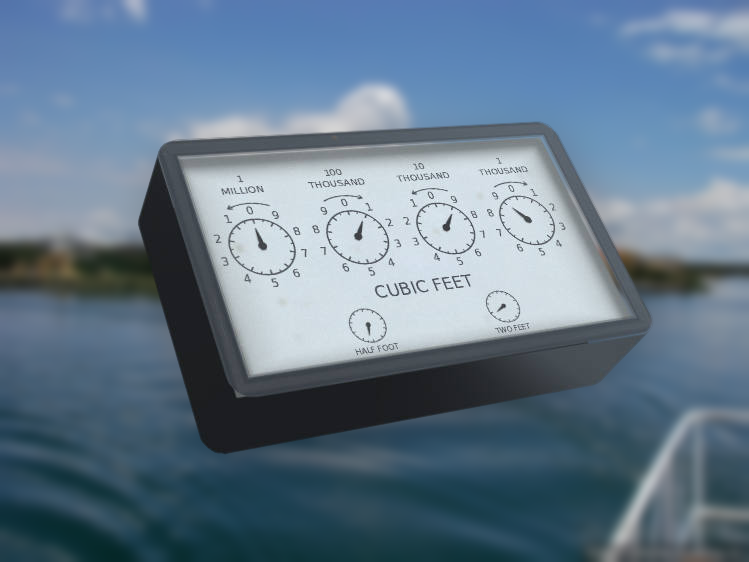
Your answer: **8900** ft³
